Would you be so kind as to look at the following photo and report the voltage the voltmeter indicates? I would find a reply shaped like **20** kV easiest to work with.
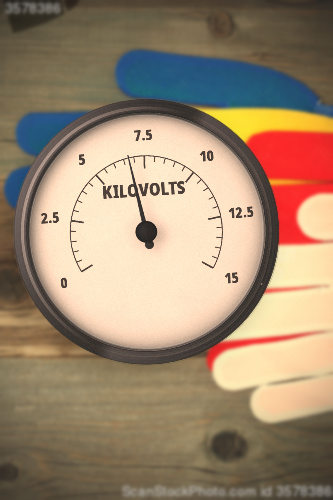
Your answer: **6.75** kV
